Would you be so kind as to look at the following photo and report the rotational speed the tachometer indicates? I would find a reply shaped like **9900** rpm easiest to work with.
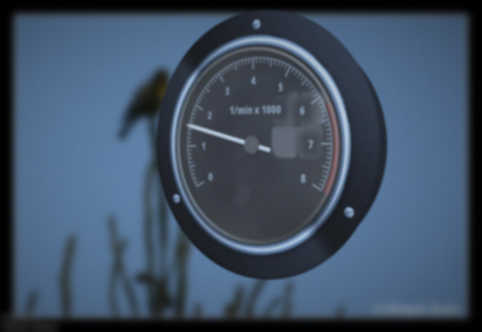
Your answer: **1500** rpm
